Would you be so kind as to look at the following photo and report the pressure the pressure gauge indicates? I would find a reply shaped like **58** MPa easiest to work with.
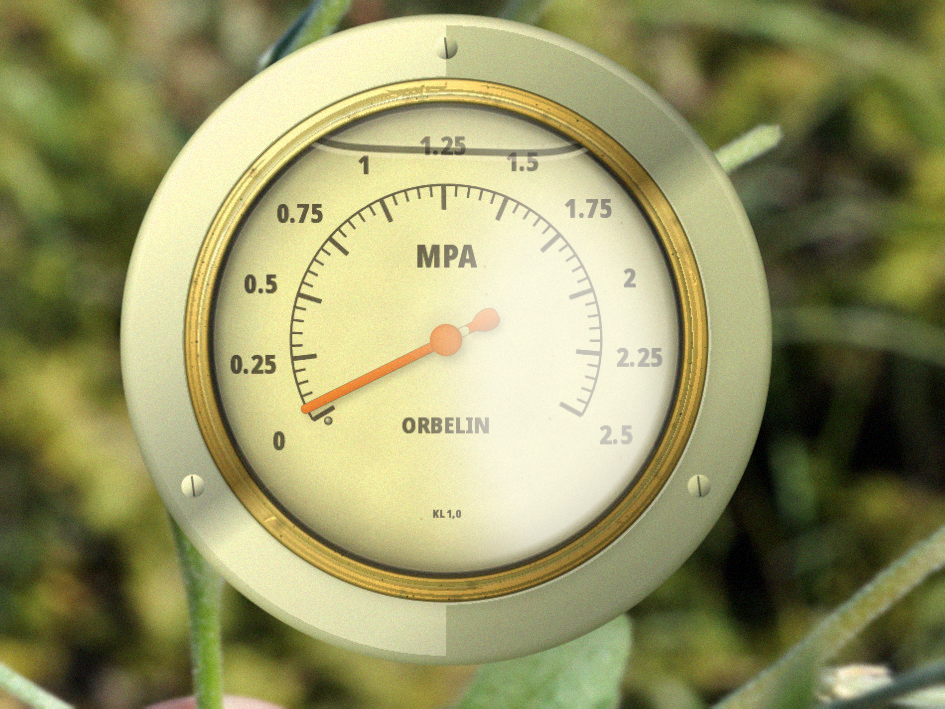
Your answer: **0.05** MPa
